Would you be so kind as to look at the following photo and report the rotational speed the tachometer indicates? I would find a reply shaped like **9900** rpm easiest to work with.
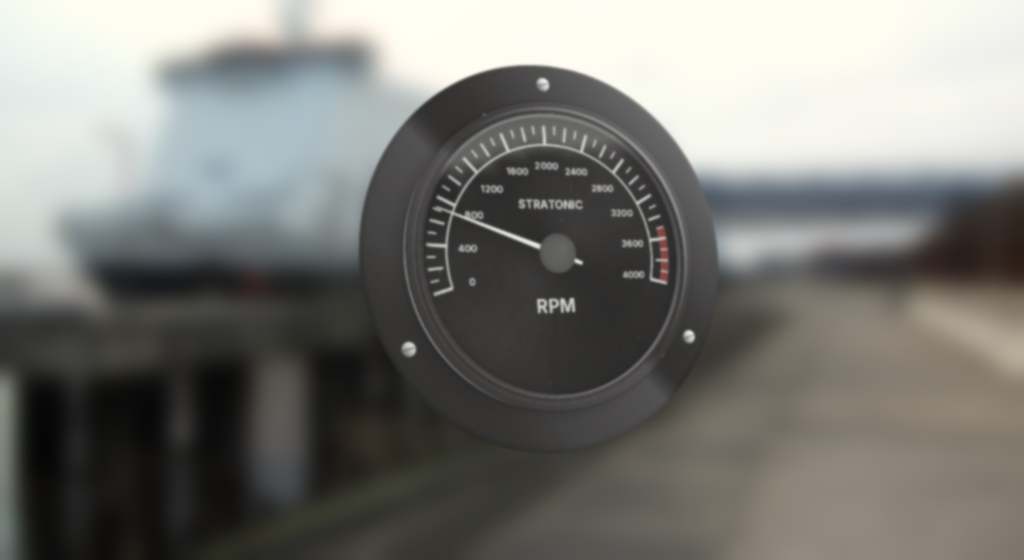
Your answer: **700** rpm
